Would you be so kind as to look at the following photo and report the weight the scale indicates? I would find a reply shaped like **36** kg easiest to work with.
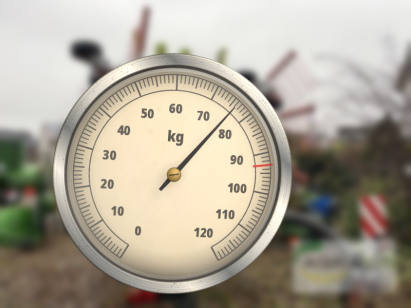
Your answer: **76** kg
